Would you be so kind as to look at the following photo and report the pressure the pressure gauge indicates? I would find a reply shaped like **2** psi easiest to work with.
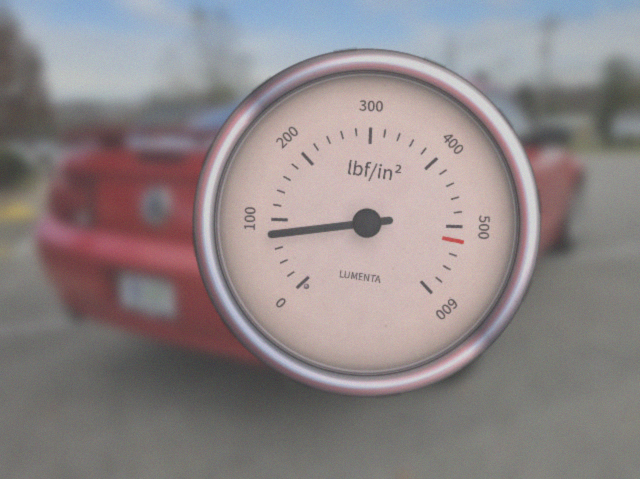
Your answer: **80** psi
